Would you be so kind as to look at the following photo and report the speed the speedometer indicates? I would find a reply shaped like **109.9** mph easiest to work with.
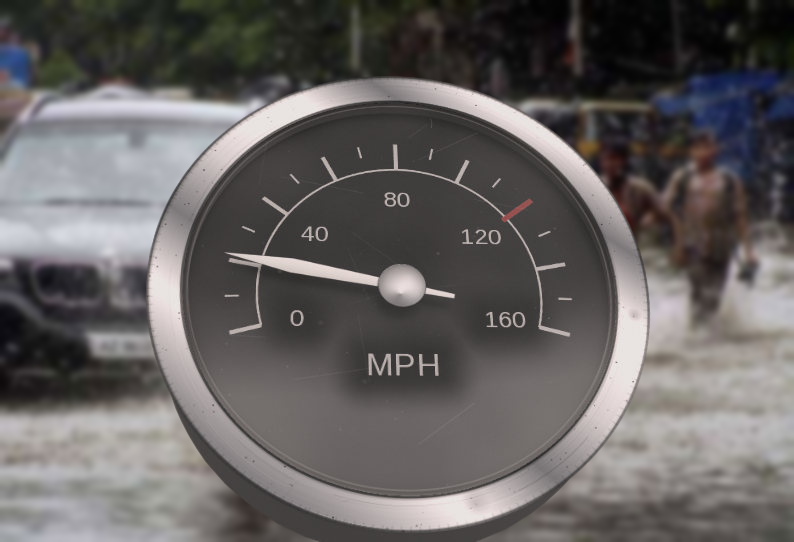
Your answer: **20** mph
